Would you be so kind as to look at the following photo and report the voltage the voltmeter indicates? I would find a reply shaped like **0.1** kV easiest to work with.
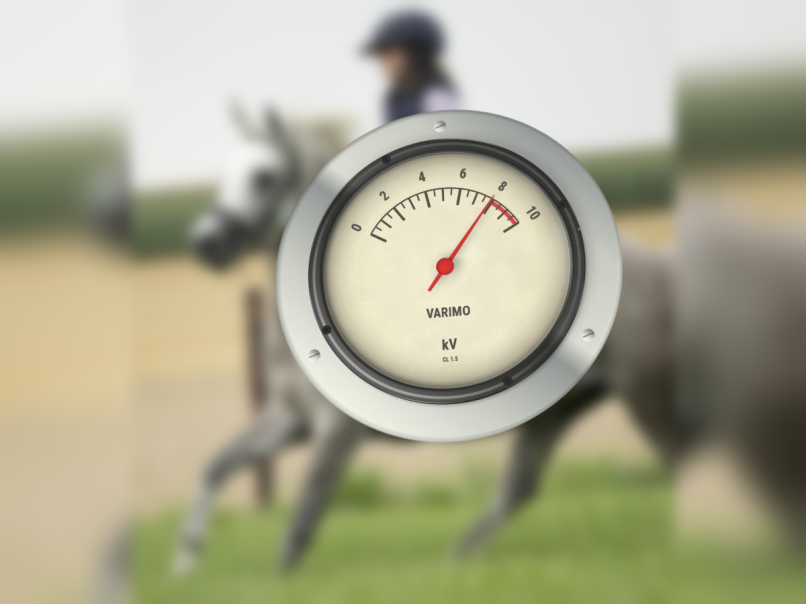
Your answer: **8** kV
